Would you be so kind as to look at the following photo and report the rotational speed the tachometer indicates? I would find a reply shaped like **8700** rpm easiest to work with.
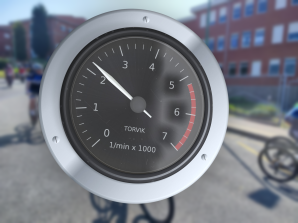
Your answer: **2200** rpm
